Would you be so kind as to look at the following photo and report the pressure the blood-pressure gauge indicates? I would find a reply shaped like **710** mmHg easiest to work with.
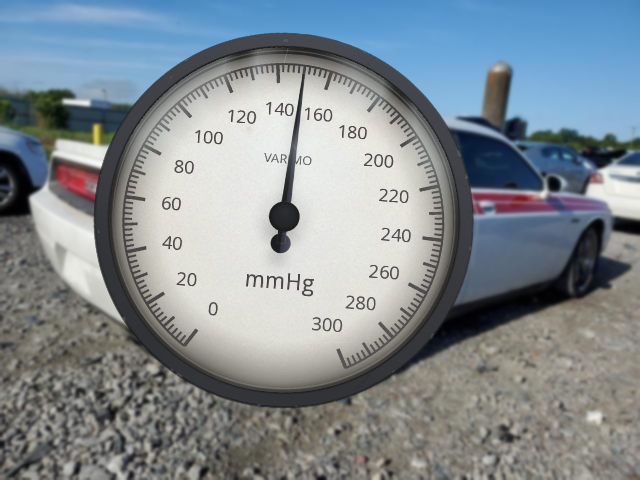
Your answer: **150** mmHg
